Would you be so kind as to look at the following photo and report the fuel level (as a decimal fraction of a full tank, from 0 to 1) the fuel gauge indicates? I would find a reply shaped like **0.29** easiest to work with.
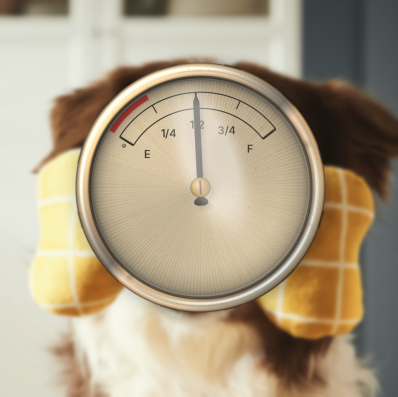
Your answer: **0.5**
